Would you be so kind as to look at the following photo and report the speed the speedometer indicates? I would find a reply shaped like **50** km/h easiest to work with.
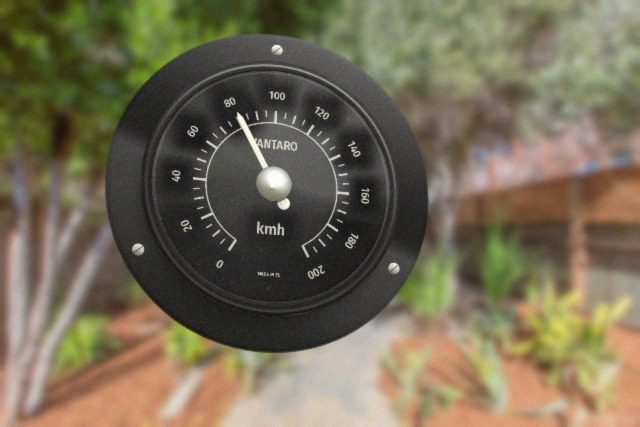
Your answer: **80** km/h
